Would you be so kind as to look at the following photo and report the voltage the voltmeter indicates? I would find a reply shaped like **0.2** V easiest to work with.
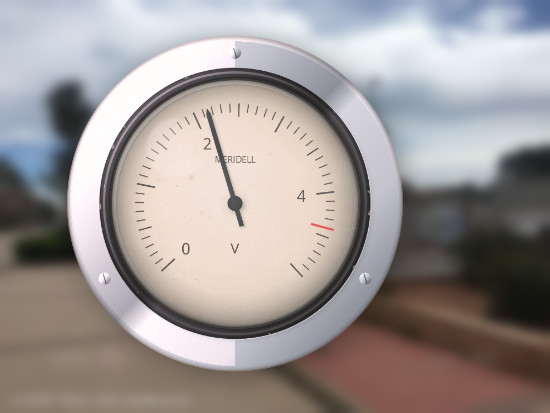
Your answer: **2.15** V
